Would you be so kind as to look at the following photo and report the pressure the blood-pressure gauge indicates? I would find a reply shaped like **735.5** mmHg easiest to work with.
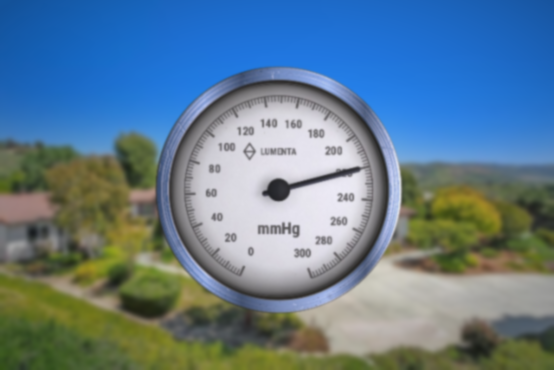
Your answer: **220** mmHg
